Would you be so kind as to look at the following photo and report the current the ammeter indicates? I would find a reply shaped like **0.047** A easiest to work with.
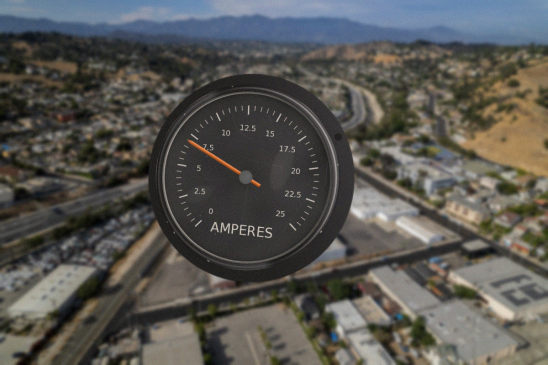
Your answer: **7** A
